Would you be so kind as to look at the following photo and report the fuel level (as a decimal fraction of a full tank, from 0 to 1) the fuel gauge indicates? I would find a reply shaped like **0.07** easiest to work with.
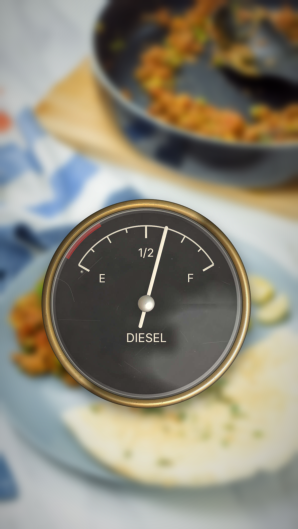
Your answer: **0.625**
